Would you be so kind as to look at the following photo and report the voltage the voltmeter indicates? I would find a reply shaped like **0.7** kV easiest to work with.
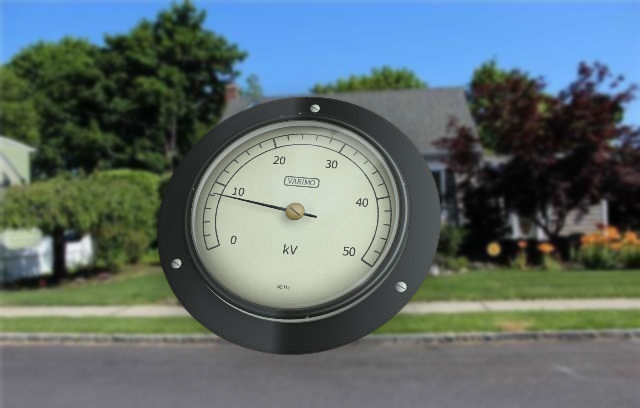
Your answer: **8** kV
